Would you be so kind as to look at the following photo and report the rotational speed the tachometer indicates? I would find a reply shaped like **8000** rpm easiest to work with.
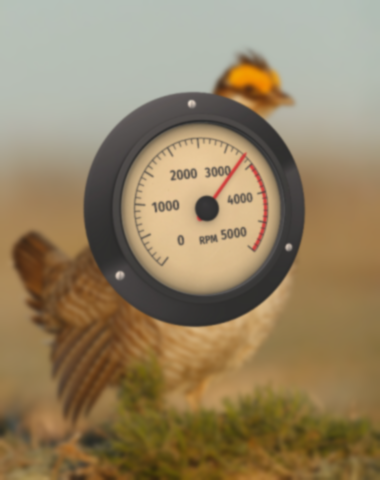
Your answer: **3300** rpm
